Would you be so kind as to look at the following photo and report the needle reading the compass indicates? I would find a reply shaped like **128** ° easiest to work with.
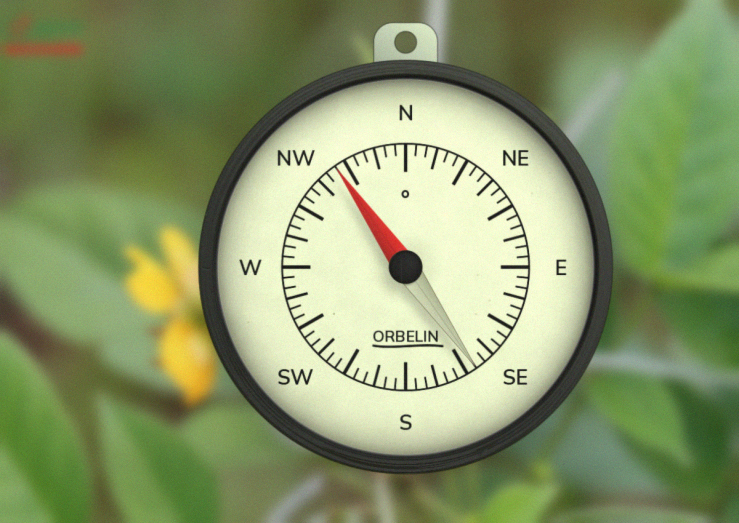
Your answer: **325** °
